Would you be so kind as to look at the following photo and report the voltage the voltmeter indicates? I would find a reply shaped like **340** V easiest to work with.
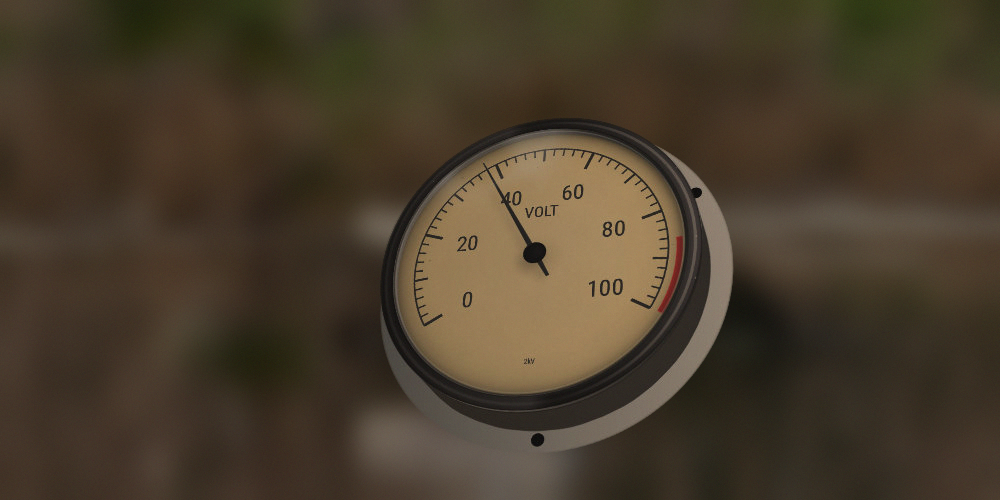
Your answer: **38** V
